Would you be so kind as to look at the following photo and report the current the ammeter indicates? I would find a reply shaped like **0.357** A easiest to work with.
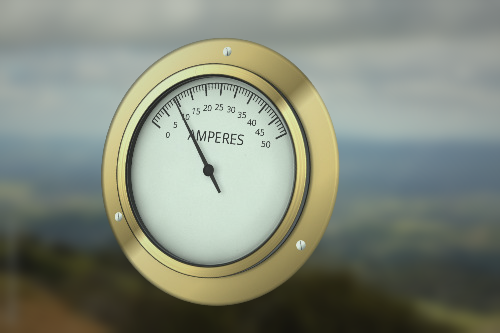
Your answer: **10** A
